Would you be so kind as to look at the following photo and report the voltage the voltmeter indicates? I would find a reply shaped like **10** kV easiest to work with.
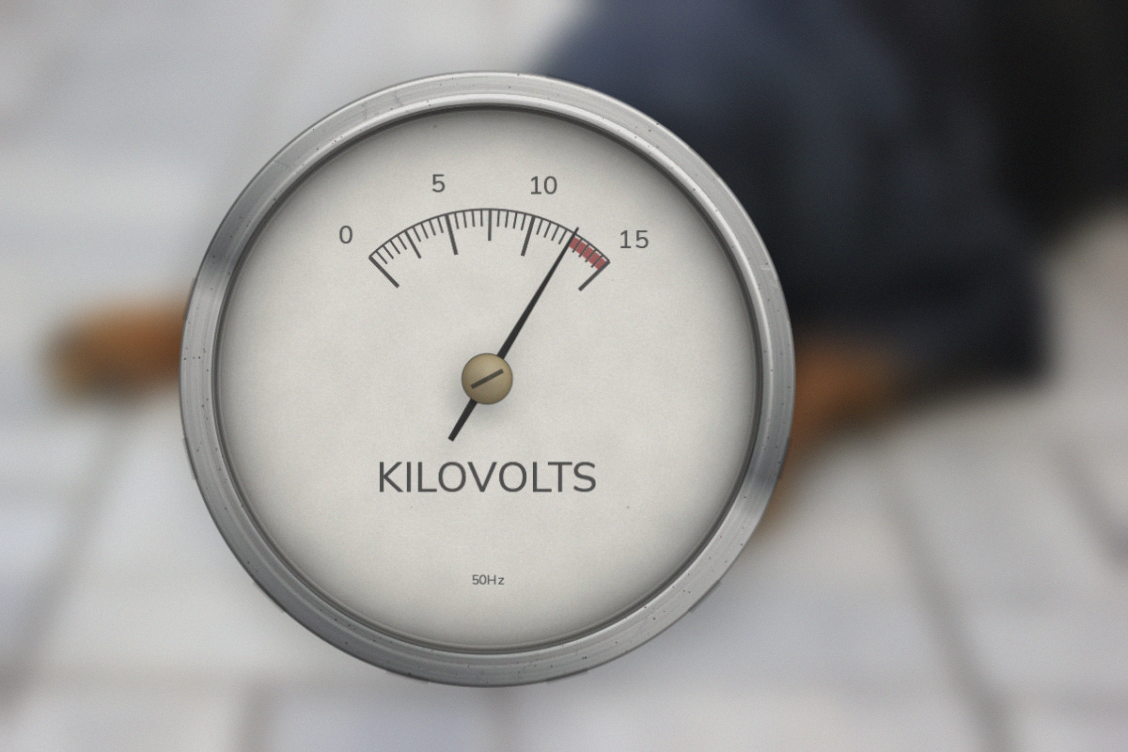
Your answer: **12.5** kV
